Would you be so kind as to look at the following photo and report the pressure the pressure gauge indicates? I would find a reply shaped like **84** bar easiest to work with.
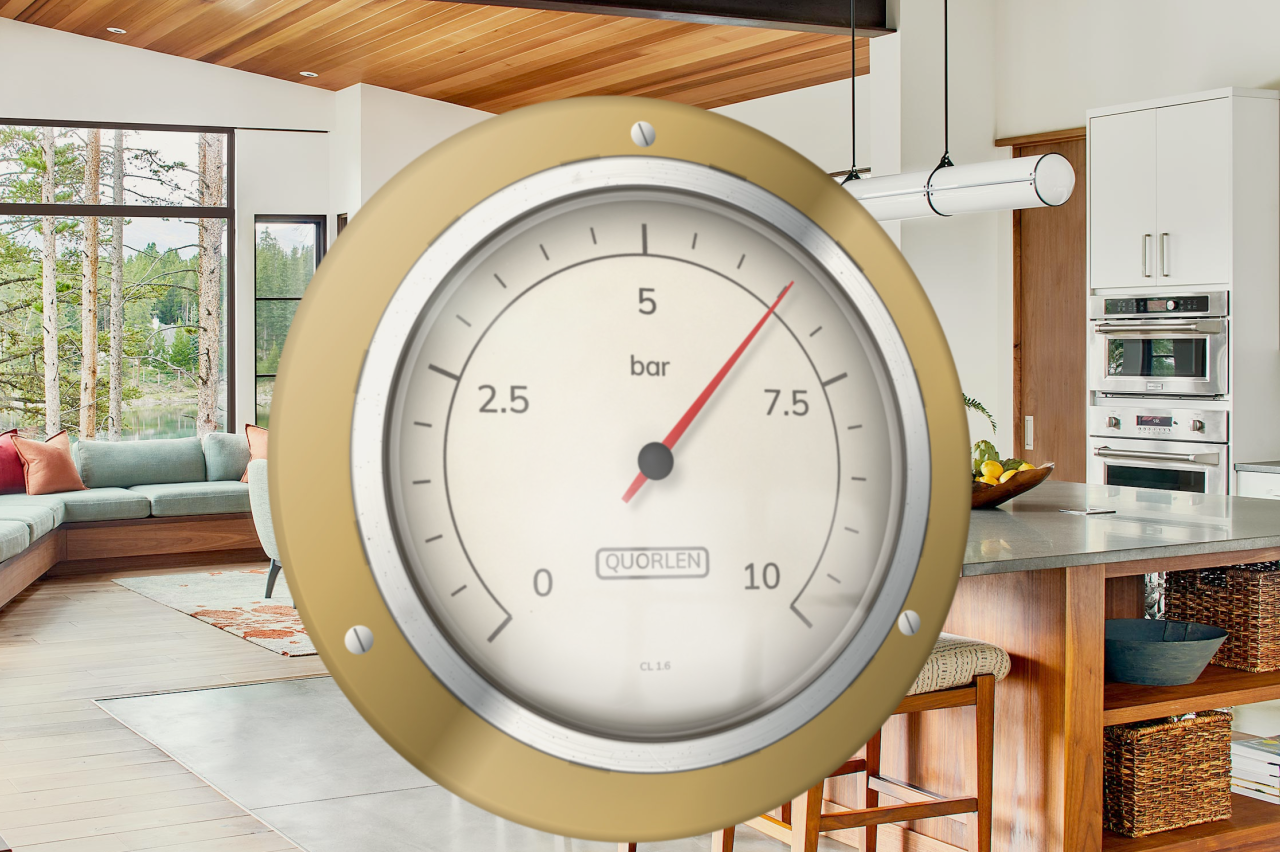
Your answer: **6.5** bar
